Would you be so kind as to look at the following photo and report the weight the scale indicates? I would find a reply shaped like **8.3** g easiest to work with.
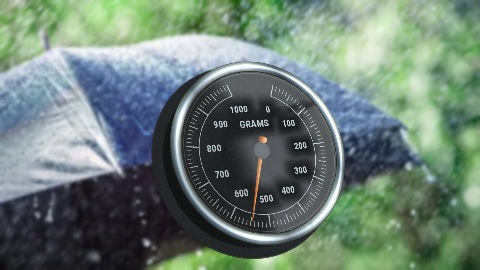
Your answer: **550** g
